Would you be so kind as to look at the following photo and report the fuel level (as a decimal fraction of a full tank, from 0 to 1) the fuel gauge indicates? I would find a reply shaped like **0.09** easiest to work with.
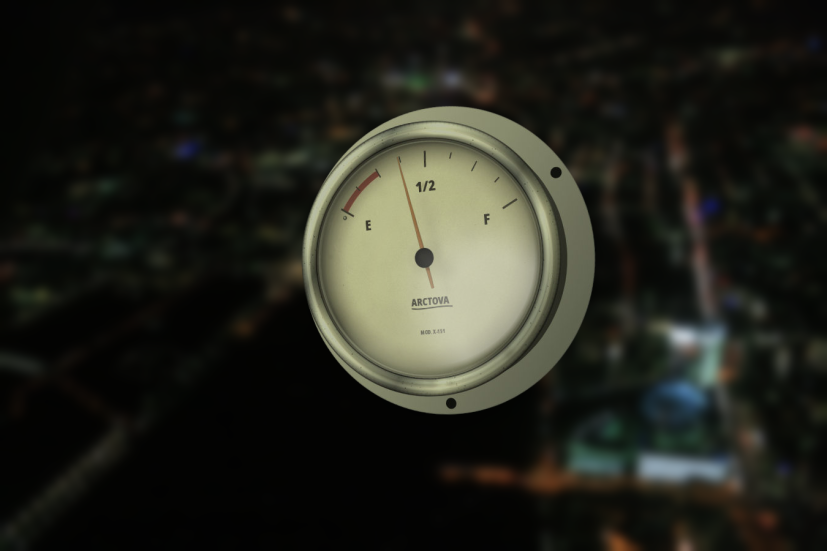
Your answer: **0.375**
